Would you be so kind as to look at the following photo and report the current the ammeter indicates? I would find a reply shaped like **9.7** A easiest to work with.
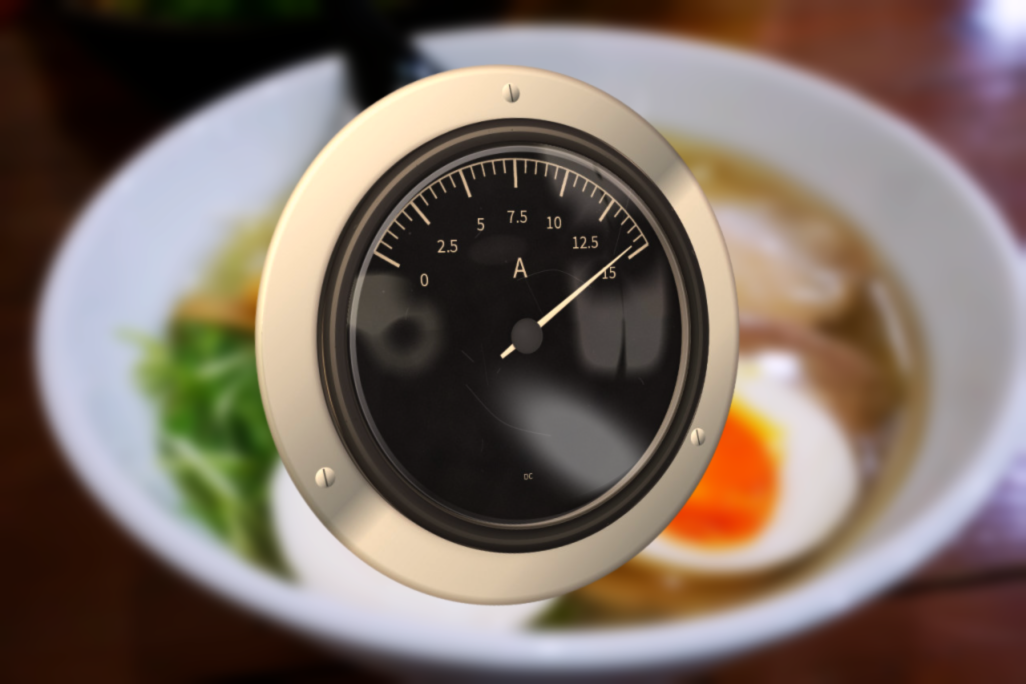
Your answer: **14.5** A
